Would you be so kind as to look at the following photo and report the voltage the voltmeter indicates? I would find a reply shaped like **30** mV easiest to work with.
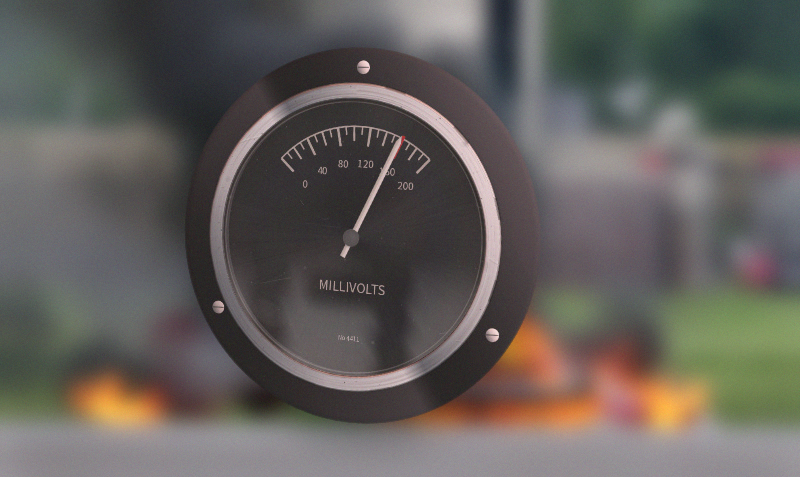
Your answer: **160** mV
